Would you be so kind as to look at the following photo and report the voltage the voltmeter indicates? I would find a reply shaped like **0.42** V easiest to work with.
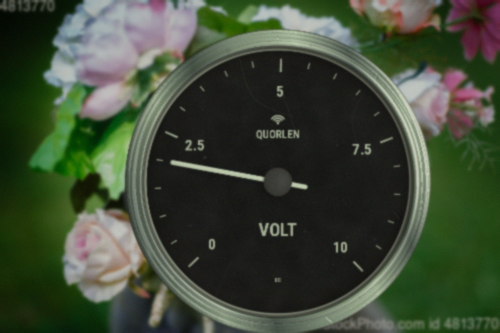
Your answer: **2** V
